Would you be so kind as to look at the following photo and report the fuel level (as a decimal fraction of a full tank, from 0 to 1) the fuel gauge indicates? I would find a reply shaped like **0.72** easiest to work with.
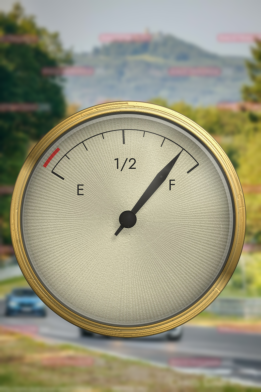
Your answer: **0.875**
